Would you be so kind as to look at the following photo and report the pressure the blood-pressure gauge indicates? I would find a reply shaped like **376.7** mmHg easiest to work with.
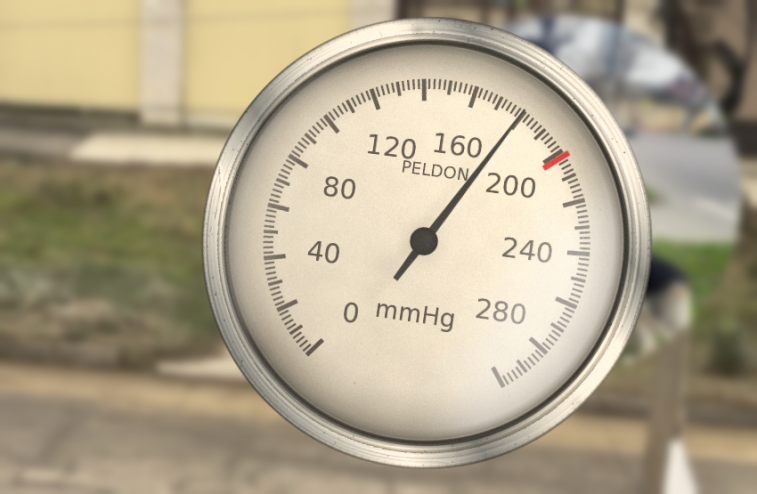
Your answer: **180** mmHg
